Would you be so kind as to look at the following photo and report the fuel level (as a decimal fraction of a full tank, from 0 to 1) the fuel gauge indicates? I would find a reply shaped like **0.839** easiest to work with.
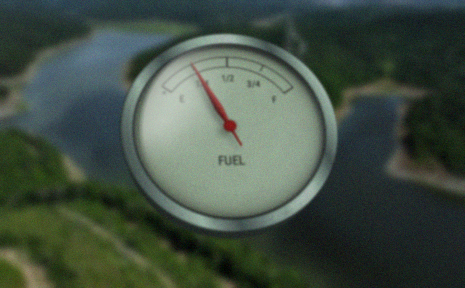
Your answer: **0.25**
